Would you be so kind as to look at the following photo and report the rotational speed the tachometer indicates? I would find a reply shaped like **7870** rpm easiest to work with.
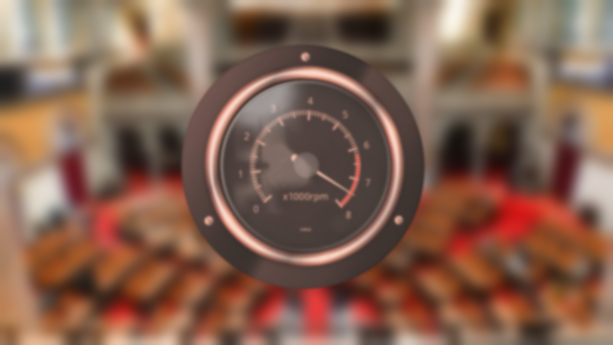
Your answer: **7500** rpm
